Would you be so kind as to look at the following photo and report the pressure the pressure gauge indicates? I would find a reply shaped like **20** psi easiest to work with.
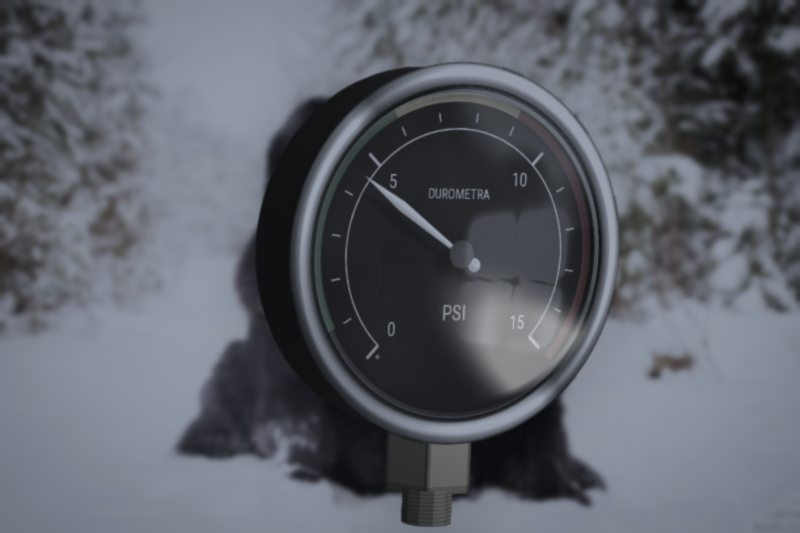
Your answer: **4.5** psi
